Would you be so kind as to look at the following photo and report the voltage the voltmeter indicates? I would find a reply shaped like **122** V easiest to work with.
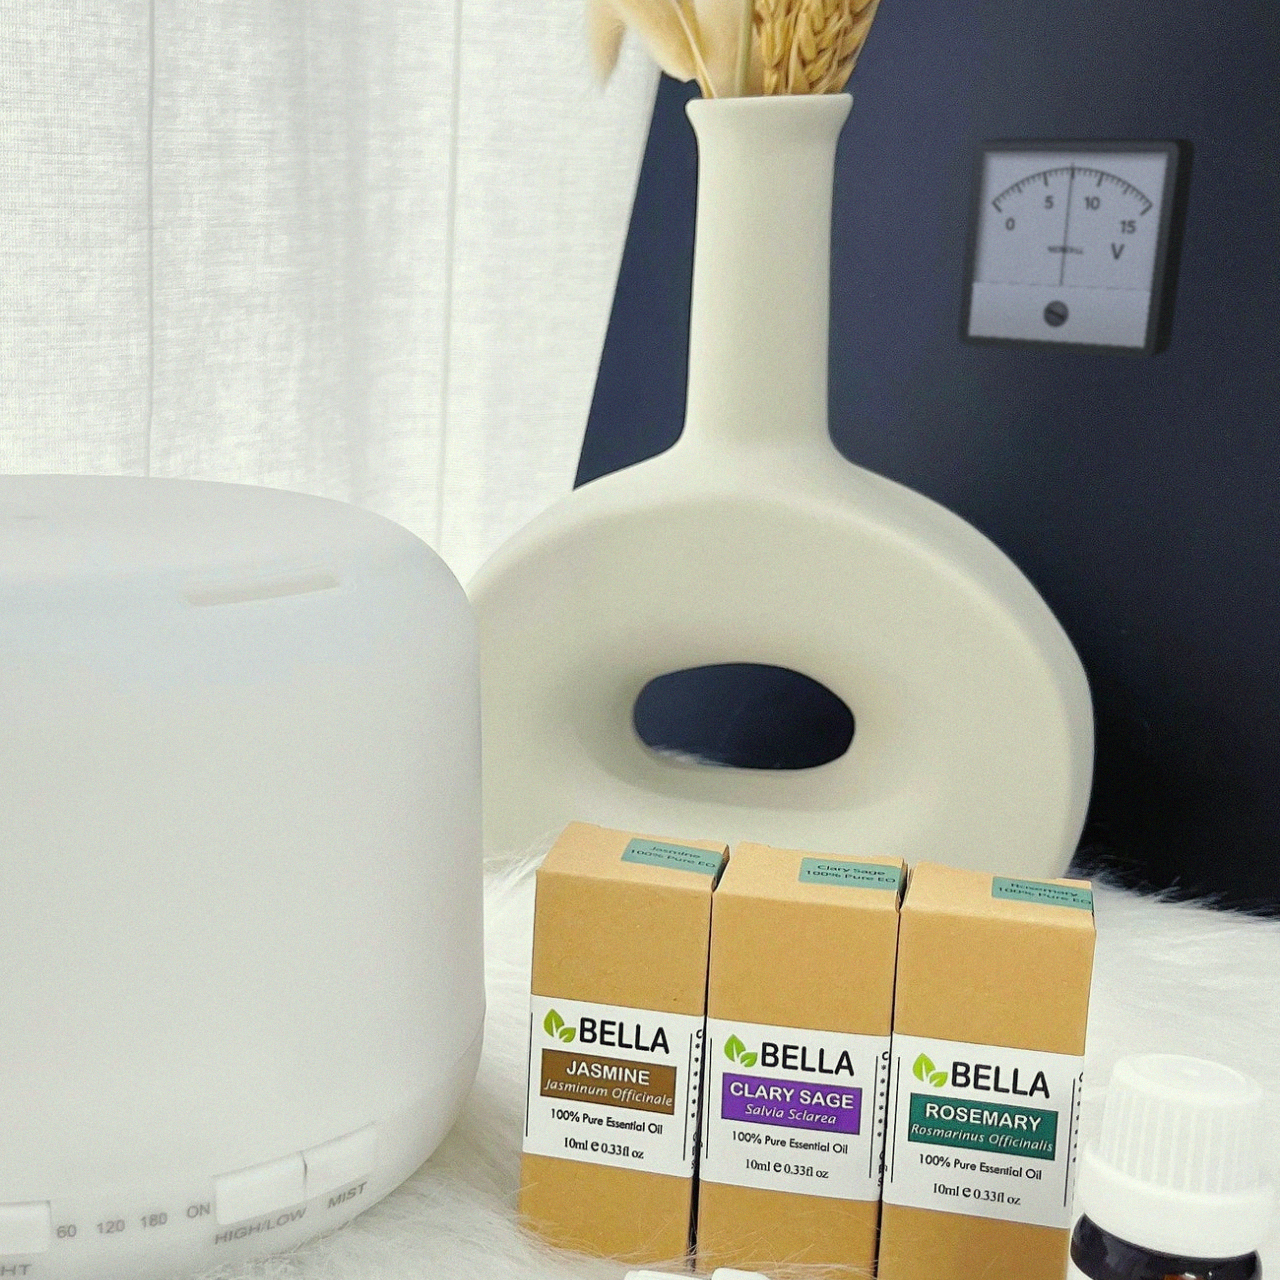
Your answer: **7.5** V
